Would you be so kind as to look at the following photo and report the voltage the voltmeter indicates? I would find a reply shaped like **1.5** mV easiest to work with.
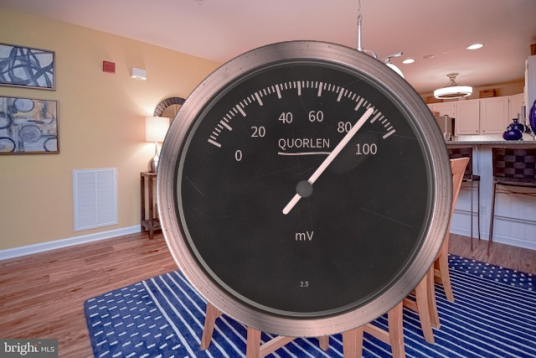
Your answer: **86** mV
